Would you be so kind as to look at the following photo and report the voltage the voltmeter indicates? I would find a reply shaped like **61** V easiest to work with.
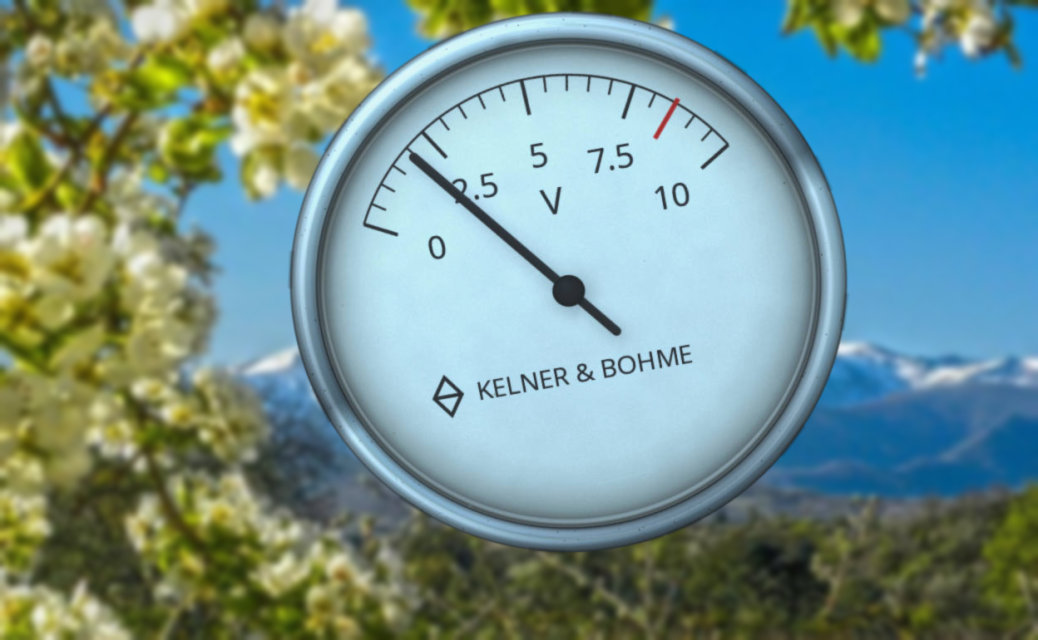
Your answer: **2** V
